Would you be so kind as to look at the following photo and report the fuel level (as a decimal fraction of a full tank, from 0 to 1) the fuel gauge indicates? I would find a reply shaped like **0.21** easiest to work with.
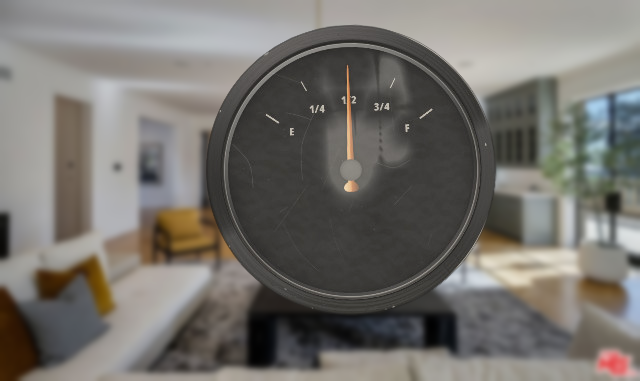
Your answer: **0.5**
